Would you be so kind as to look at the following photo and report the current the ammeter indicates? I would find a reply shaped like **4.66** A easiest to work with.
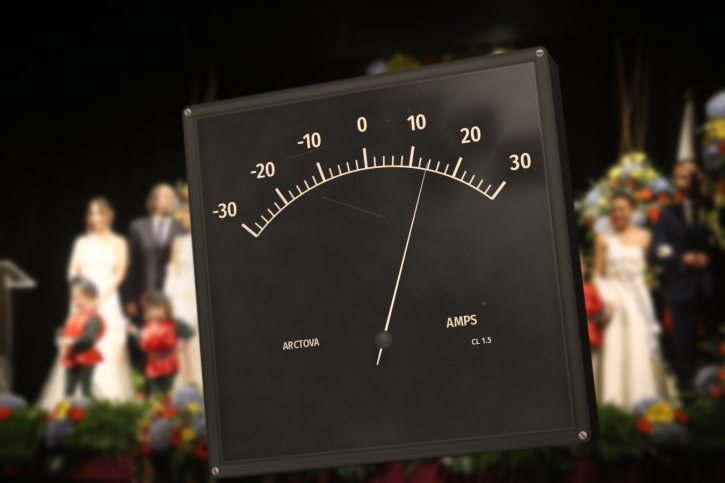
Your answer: **14** A
